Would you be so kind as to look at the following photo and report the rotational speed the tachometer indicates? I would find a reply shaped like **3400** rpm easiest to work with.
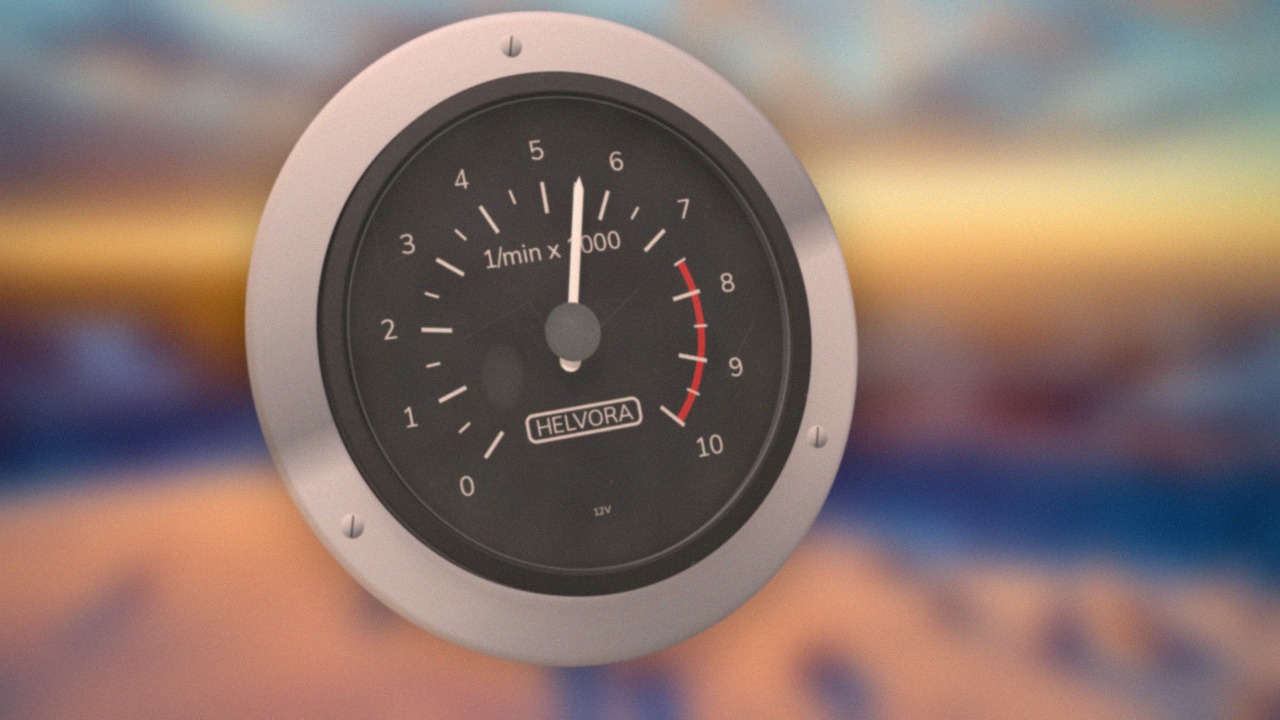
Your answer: **5500** rpm
